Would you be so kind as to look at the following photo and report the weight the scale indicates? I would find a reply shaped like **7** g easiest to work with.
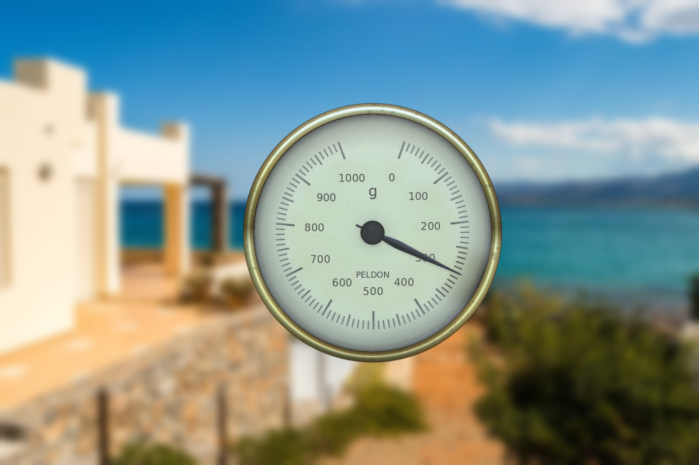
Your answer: **300** g
